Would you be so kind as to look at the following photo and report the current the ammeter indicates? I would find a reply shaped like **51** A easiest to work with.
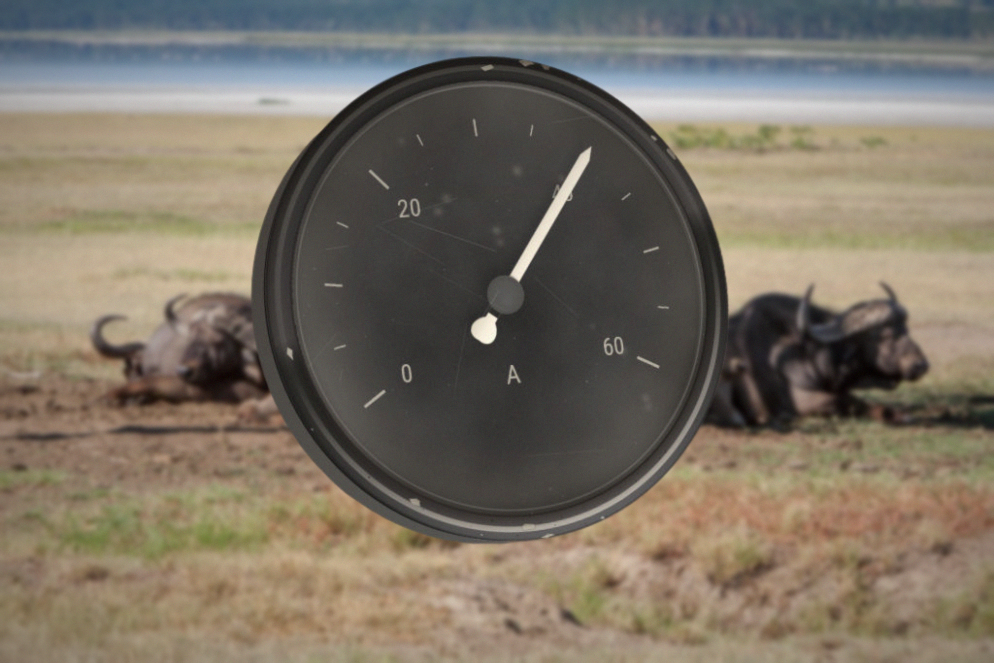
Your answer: **40** A
